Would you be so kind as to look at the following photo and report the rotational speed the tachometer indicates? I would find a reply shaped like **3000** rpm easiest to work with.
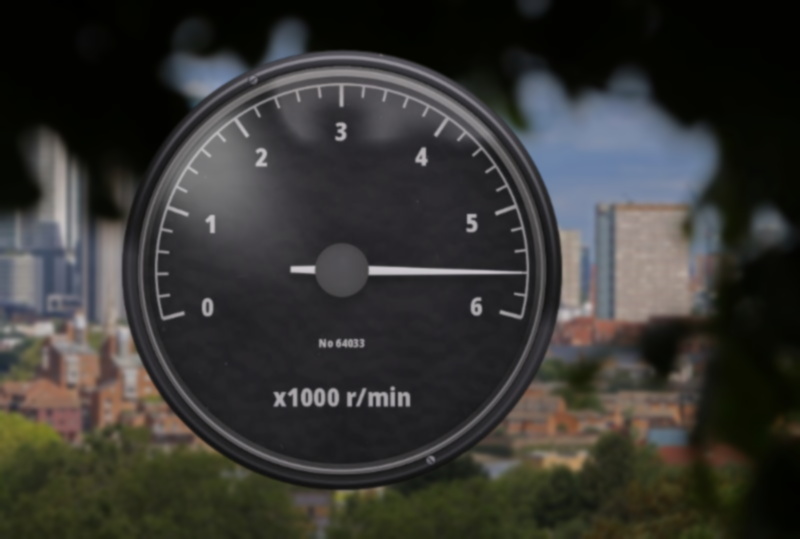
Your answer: **5600** rpm
